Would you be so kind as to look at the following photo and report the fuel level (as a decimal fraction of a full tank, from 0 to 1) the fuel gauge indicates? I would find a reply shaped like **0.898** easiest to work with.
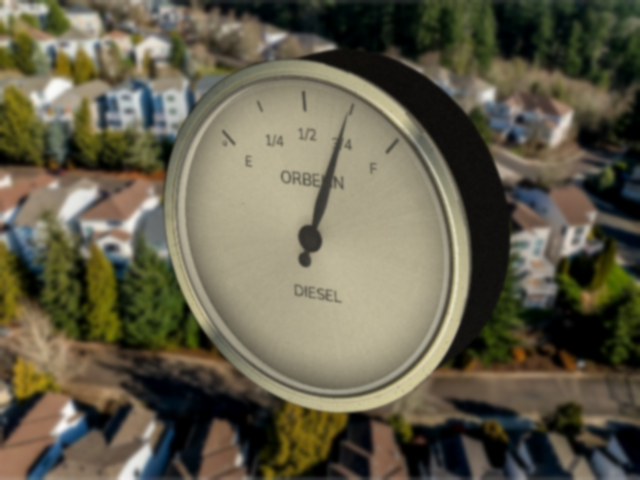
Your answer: **0.75**
